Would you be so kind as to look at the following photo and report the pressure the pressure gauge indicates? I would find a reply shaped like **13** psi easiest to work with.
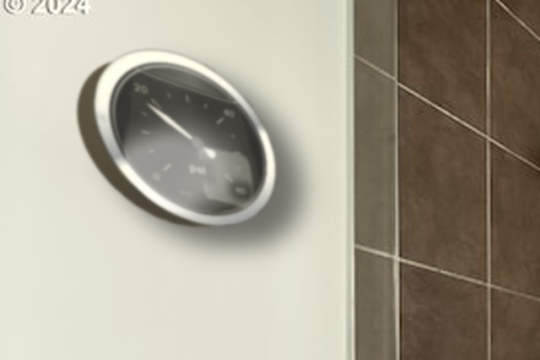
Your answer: **17.5** psi
